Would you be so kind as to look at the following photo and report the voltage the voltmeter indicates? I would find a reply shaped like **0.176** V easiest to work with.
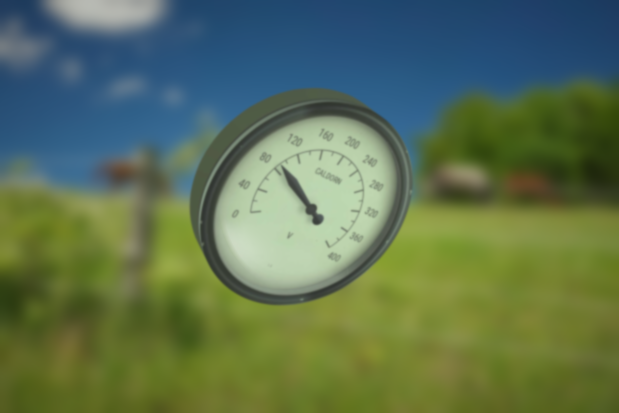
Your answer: **90** V
